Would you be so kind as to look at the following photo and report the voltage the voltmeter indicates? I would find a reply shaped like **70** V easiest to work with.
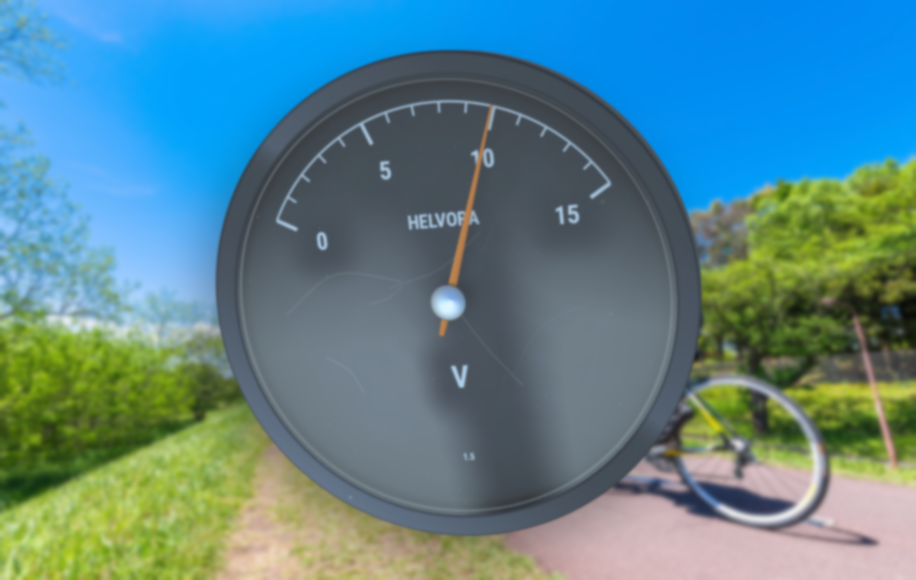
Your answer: **10** V
